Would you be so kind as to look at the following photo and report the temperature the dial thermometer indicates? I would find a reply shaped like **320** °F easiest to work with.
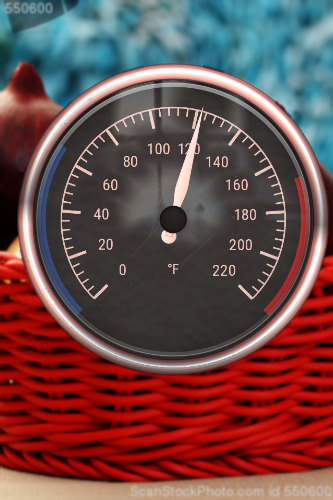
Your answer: **122** °F
